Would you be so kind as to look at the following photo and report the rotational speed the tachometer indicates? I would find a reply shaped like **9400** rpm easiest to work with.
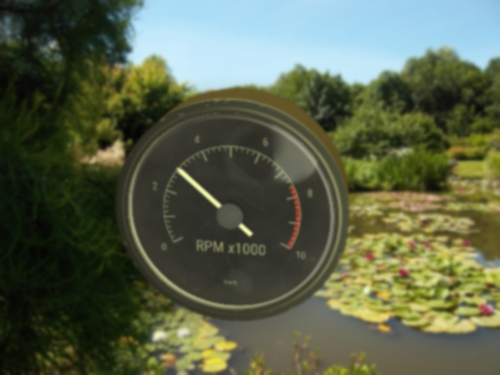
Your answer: **3000** rpm
